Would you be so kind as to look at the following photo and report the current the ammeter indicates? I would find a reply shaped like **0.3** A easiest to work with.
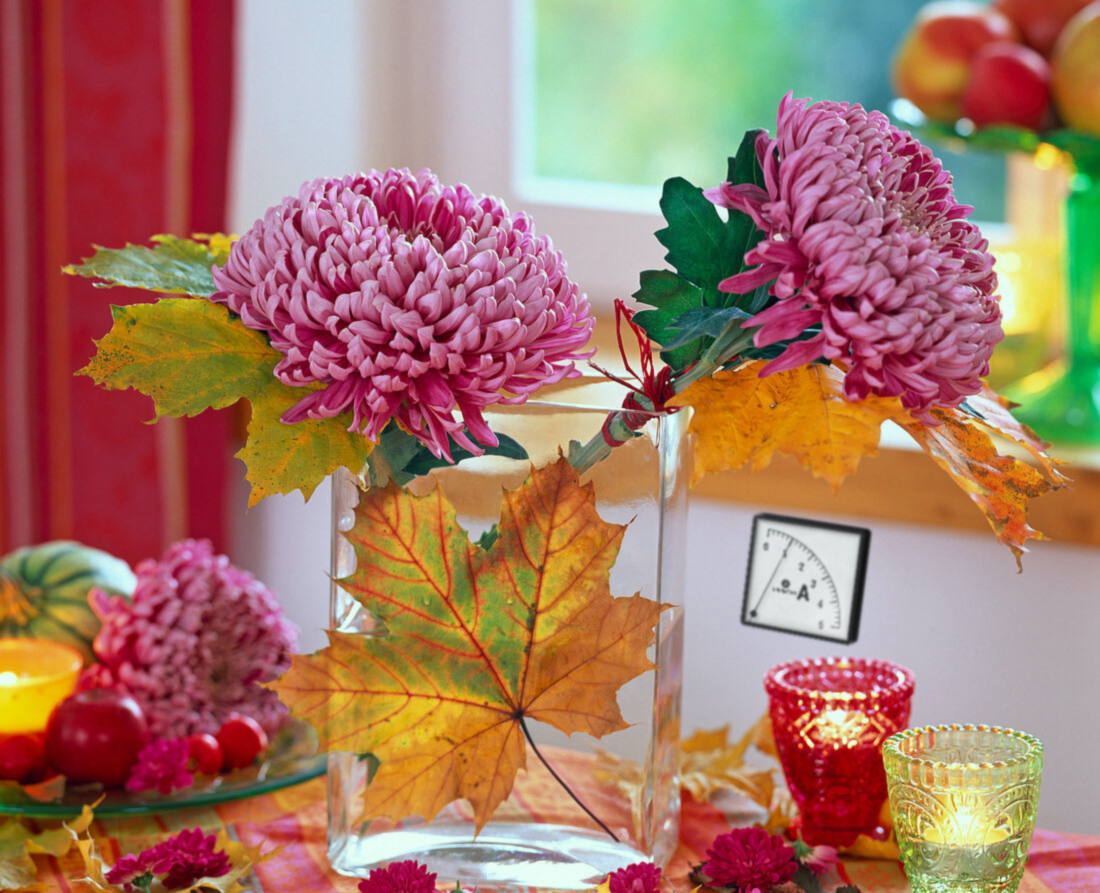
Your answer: **1** A
